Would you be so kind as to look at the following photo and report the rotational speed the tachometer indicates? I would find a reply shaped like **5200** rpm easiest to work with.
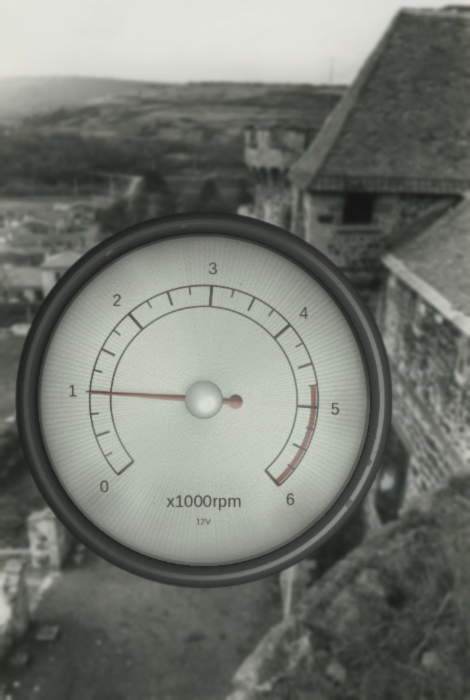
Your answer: **1000** rpm
